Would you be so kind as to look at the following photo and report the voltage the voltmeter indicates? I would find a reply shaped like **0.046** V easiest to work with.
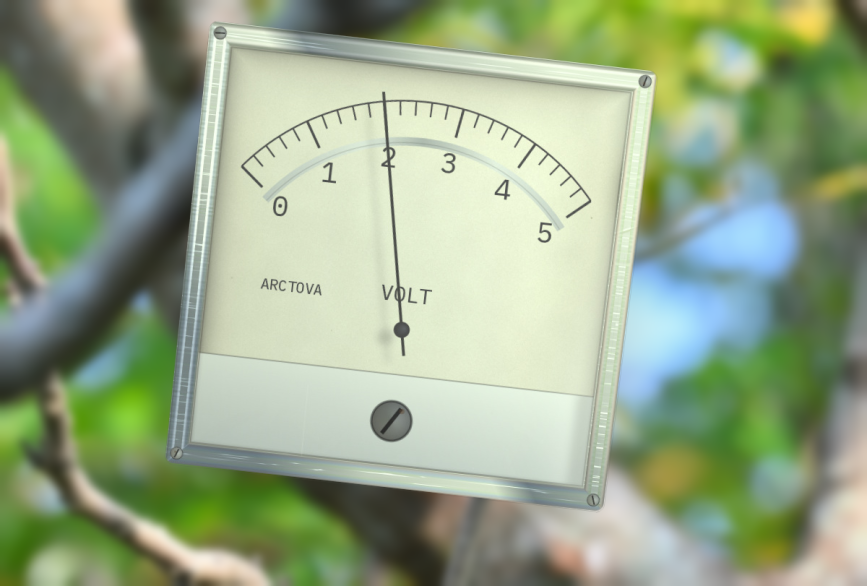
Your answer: **2** V
